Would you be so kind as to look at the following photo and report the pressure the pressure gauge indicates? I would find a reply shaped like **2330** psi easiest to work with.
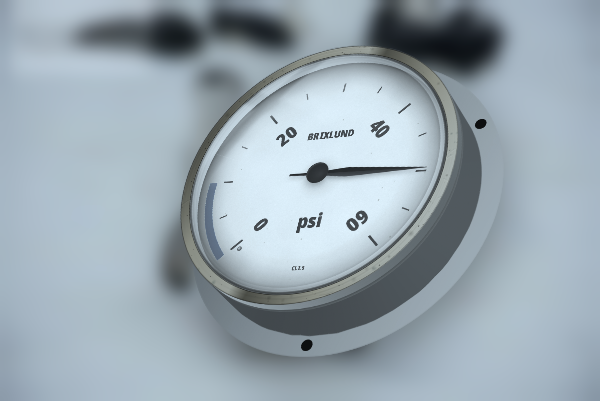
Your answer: **50** psi
